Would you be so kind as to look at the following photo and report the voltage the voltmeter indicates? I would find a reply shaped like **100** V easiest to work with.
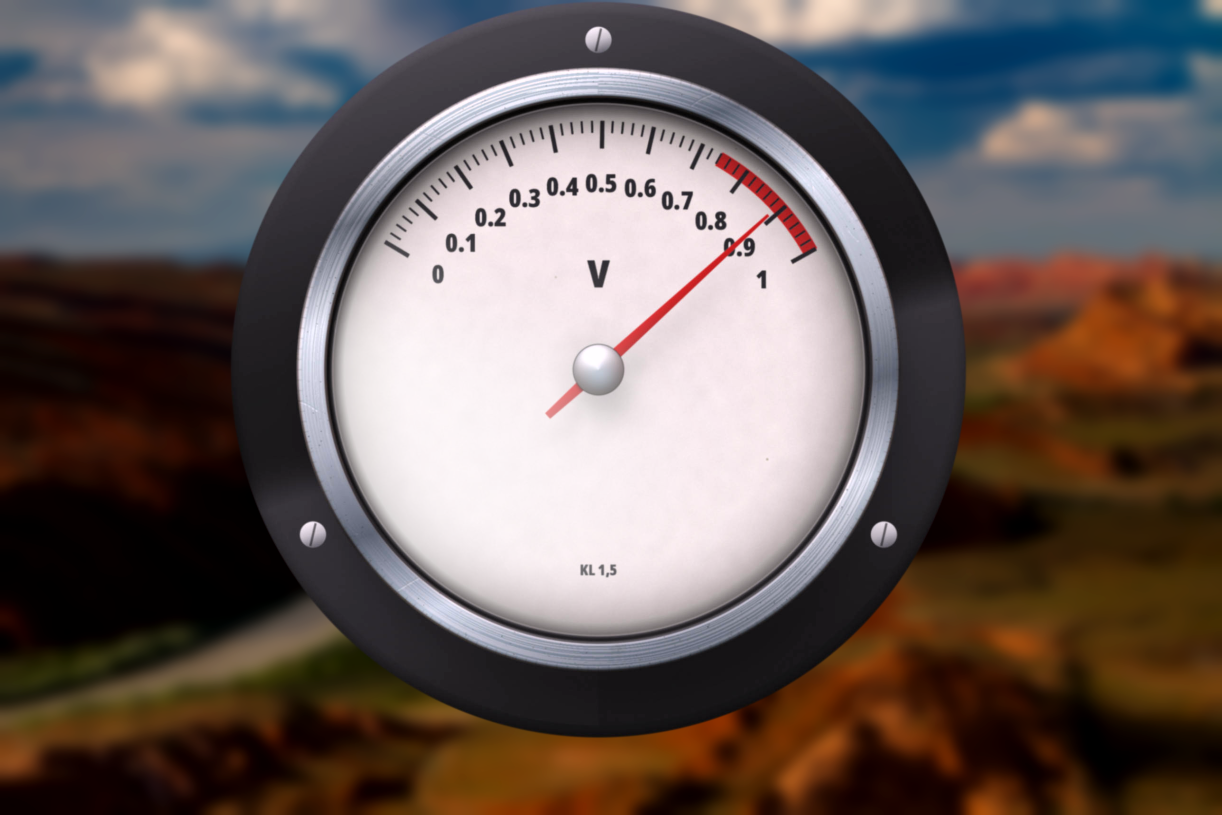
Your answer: **0.89** V
